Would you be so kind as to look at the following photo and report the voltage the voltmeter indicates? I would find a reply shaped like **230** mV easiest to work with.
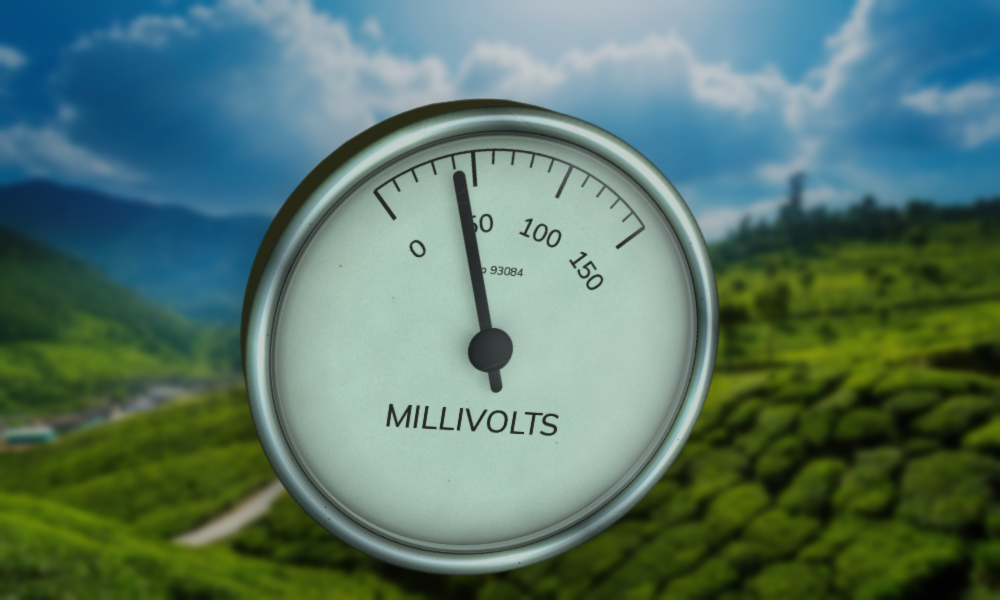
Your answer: **40** mV
